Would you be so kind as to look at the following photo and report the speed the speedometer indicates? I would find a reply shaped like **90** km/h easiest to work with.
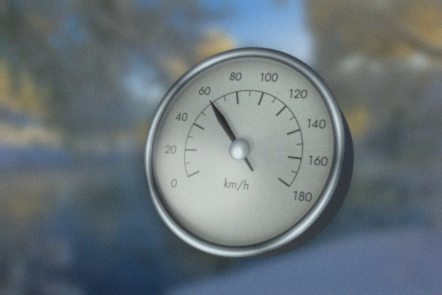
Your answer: **60** km/h
